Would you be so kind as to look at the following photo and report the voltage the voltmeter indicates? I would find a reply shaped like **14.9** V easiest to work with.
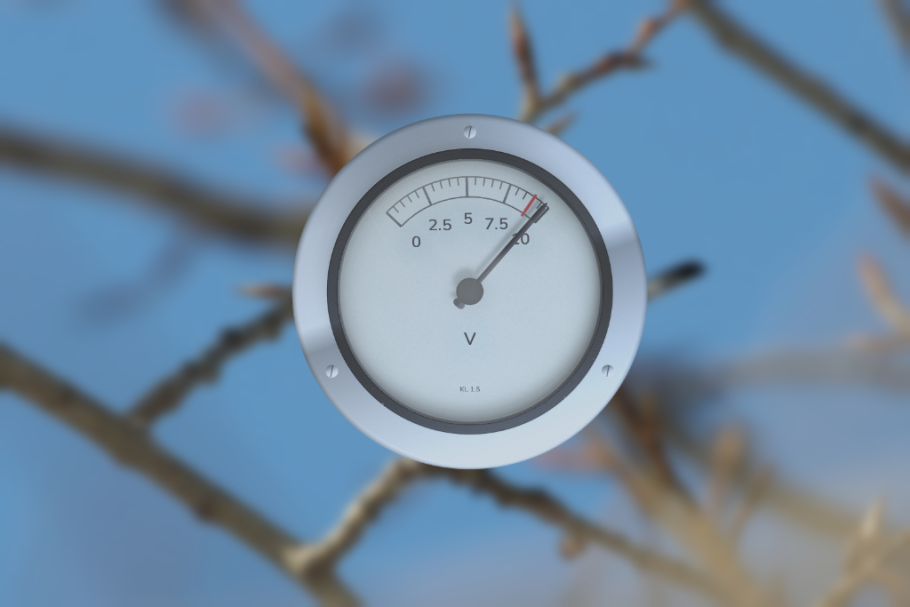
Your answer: **9.75** V
